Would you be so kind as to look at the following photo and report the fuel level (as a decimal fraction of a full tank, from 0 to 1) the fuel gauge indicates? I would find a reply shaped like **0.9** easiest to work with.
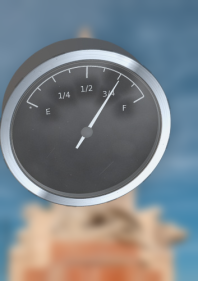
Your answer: **0.75**
